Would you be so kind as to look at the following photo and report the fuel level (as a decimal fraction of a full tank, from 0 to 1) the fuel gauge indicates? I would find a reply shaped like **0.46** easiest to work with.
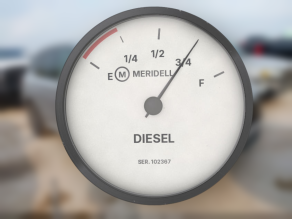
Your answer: **0.75**
